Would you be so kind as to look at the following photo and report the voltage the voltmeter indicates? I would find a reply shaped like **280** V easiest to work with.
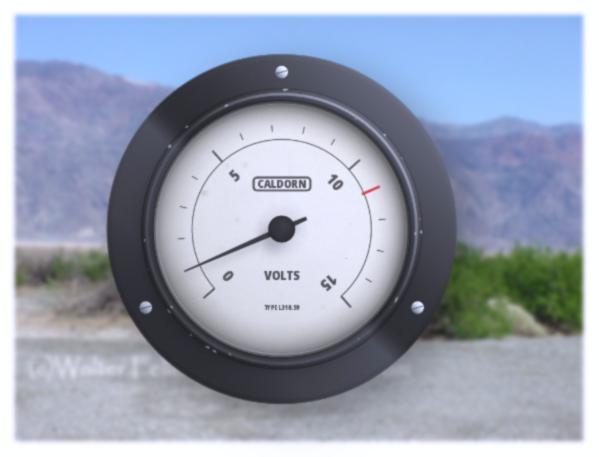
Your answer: **1** V
